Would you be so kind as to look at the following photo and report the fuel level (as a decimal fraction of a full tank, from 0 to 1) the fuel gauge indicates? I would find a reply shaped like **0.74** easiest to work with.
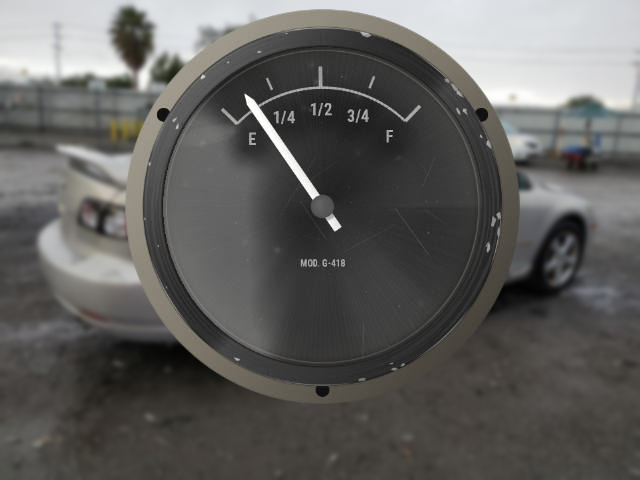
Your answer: **0.125**
